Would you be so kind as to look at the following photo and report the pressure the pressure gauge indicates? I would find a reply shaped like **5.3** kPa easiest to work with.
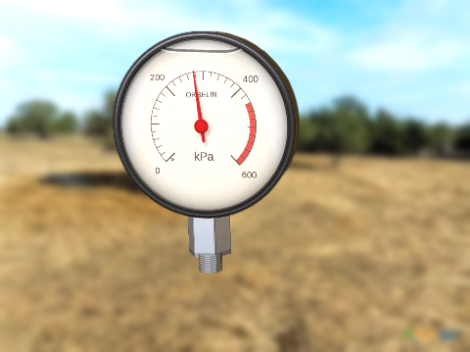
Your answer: **280** kPa
